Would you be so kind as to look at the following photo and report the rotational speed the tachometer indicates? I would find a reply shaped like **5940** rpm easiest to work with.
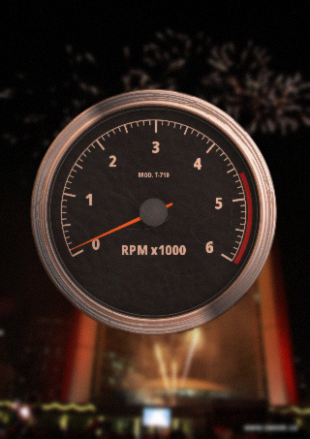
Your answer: **100** rpm
